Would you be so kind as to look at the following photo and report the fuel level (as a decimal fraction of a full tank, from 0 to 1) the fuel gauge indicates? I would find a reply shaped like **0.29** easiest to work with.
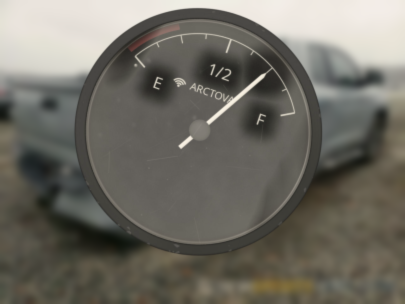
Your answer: **0.75**
